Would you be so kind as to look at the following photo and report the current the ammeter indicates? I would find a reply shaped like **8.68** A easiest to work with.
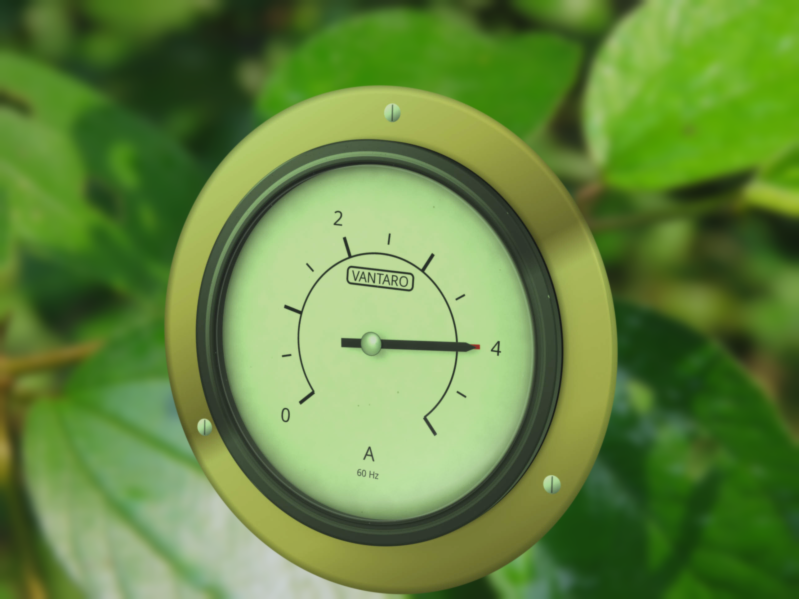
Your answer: **4** A
